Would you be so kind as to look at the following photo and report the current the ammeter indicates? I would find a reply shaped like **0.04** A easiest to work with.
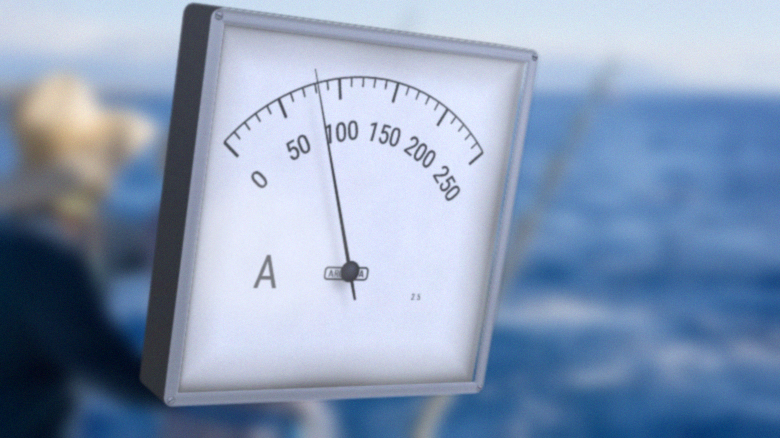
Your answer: **80** A
